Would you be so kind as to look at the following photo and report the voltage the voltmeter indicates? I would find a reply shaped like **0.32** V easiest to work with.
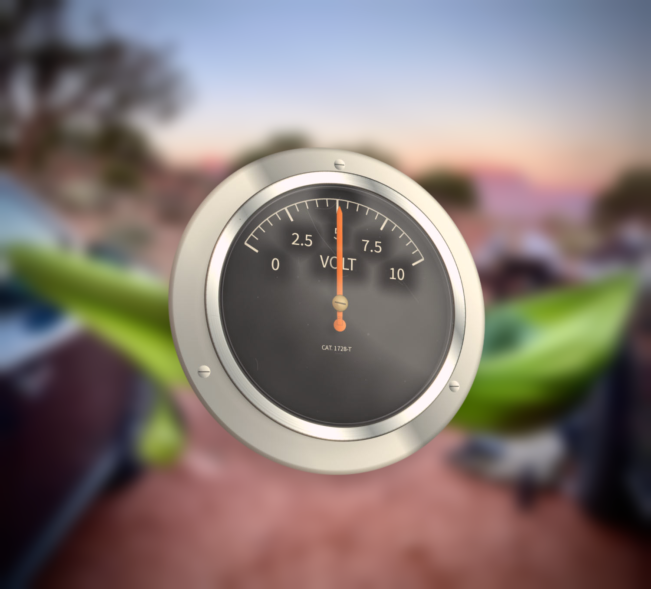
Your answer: **5** V
